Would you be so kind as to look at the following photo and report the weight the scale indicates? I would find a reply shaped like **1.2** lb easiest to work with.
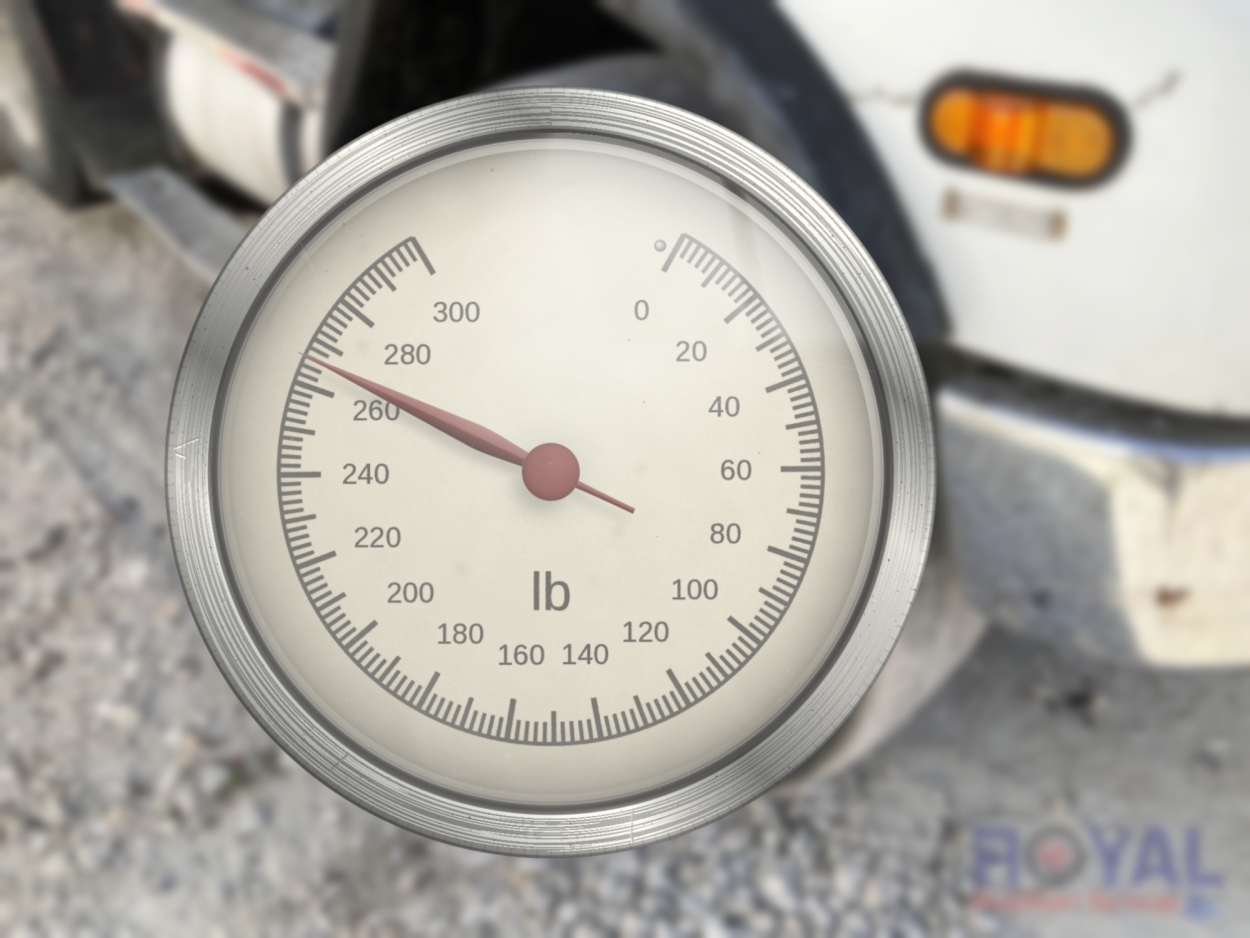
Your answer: **266** lb
